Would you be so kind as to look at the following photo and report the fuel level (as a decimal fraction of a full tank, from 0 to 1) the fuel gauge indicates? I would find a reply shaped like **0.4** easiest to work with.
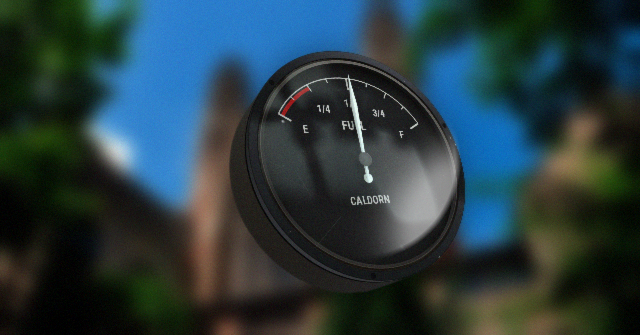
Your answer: **0.5**
